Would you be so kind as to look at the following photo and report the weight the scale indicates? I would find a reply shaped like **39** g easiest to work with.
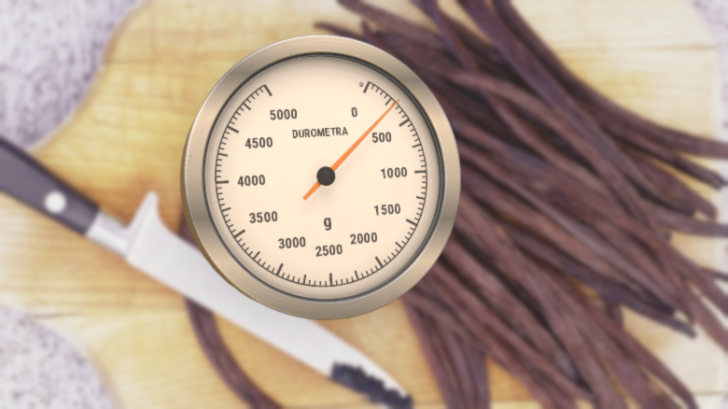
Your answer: **300** g
